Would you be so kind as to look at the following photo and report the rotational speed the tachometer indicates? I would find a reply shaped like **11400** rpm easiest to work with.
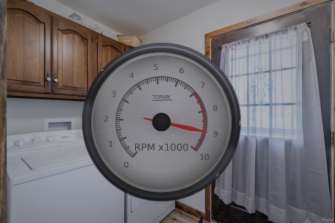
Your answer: **9000** rpm
